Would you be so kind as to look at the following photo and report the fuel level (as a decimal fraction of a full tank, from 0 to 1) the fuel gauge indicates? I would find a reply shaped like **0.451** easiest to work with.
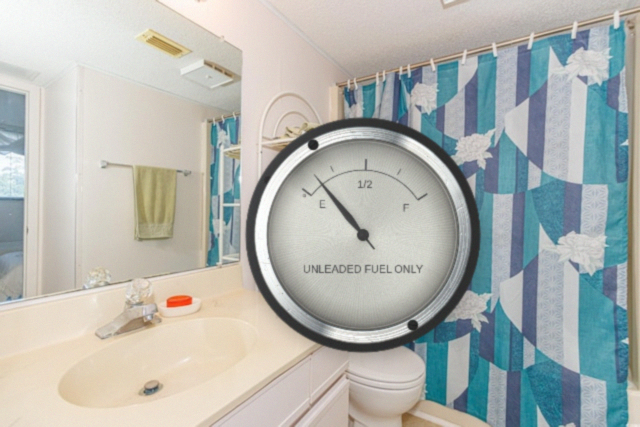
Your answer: **0.125**
